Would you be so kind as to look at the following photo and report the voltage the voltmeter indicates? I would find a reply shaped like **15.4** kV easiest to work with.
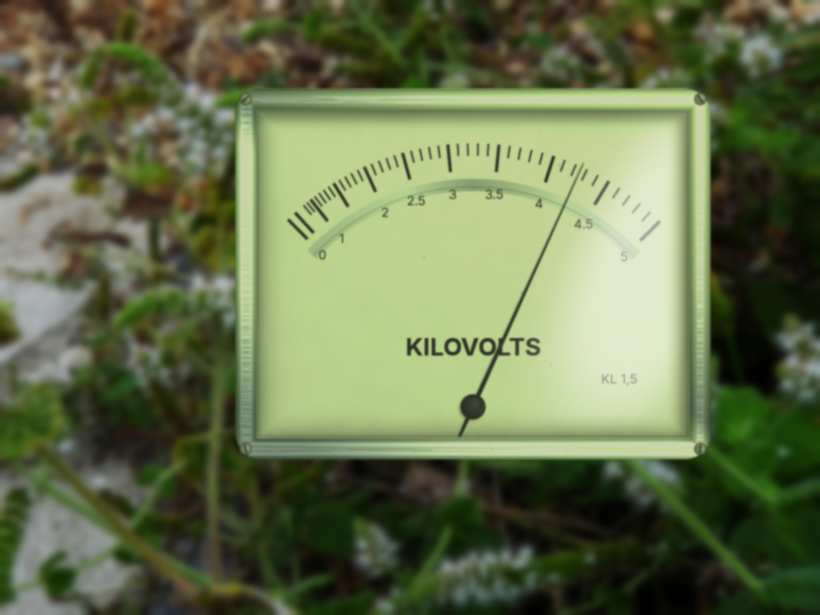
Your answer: **4.25** kV
